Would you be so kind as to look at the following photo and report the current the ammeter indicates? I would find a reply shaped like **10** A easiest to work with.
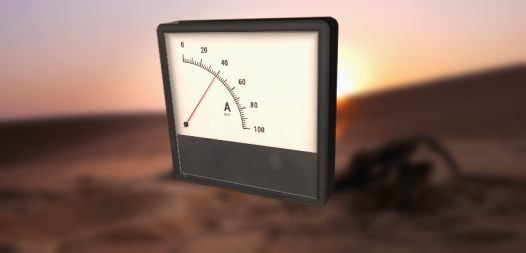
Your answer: **40** A
